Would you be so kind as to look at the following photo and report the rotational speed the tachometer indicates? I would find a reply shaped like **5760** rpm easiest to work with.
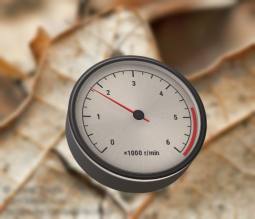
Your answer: **1750** rpm
